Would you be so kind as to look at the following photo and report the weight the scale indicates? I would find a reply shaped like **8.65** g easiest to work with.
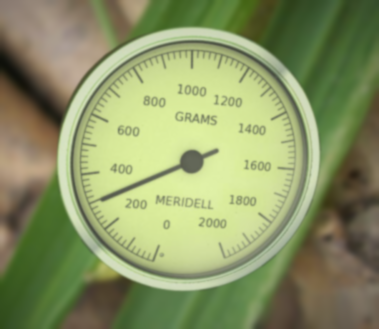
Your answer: **300** g
